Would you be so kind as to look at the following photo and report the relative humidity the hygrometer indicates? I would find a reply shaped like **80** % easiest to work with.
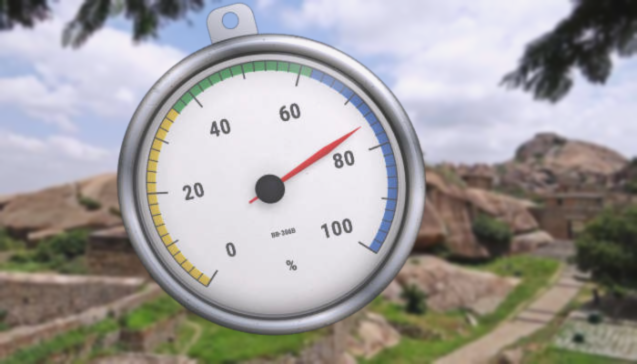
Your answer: **75** %
